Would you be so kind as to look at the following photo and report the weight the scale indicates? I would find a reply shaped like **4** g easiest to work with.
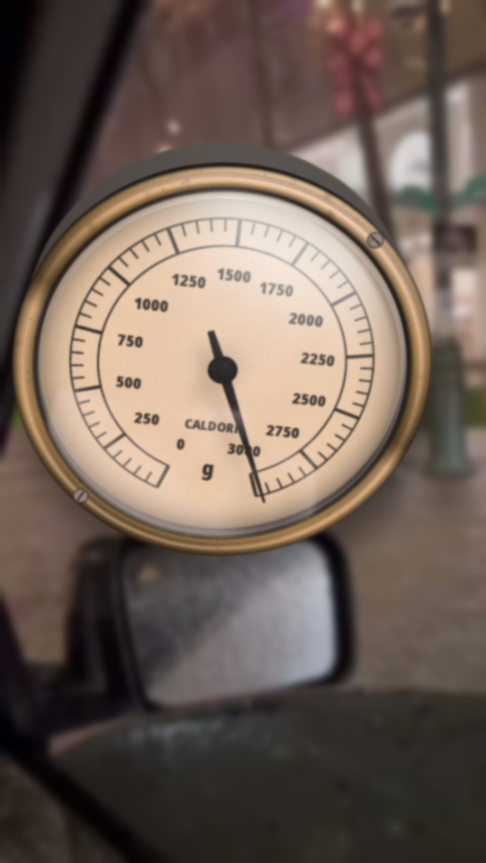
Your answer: **2975** g
